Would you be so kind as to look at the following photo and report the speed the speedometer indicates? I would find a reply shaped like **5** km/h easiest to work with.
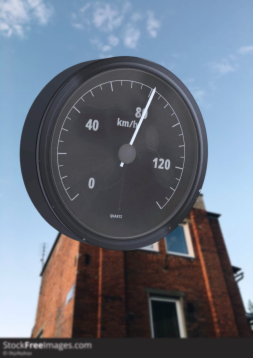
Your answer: **80** km/h
